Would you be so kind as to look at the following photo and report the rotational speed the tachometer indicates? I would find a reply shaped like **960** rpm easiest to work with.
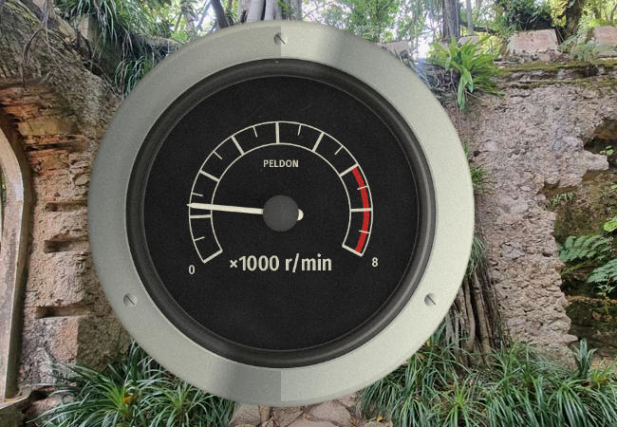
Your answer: **1250** rpm
